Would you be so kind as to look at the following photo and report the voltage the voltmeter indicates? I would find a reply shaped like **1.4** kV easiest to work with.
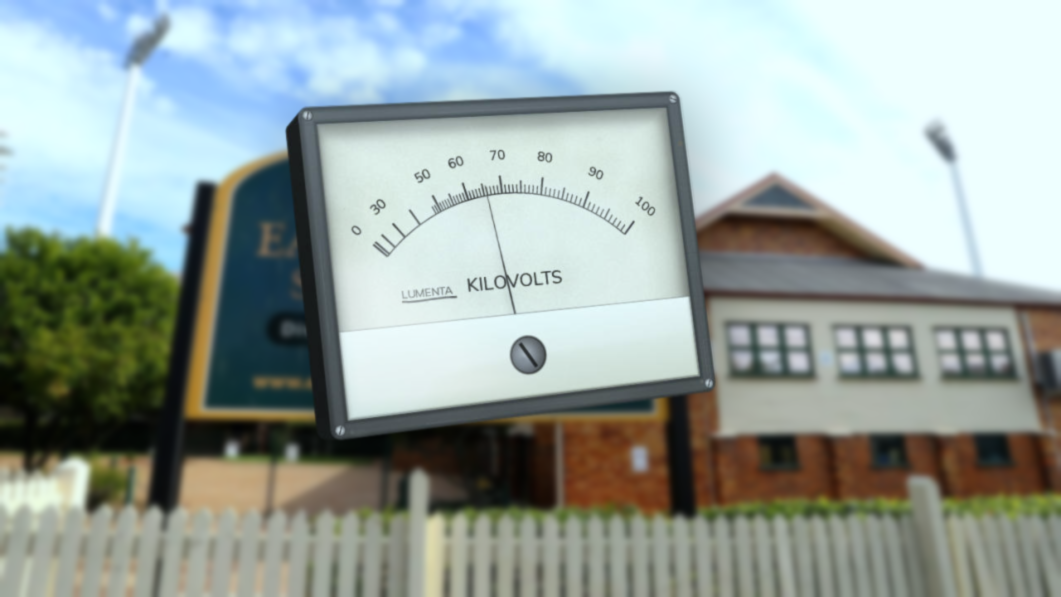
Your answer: **65** kV
